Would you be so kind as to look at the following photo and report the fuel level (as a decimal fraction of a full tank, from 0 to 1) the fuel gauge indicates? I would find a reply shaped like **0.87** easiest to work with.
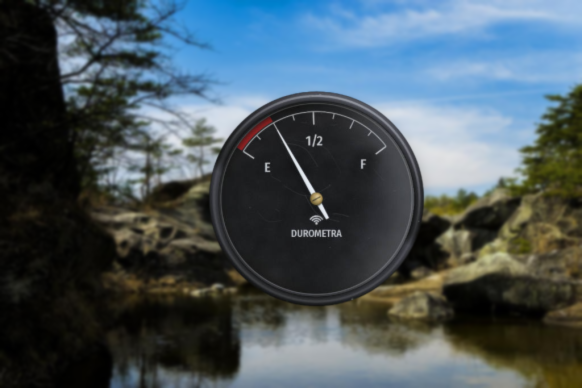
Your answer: **0.25**
